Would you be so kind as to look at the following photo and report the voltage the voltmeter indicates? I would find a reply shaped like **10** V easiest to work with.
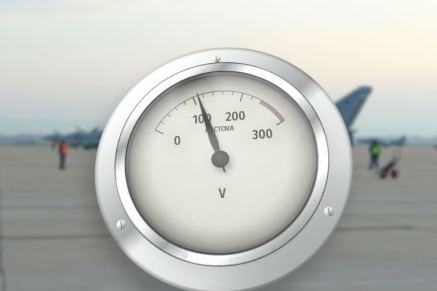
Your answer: **110** V
